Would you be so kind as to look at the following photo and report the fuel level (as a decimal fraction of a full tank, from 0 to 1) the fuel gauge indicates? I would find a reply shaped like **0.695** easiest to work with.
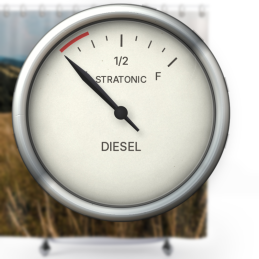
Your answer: **0**
